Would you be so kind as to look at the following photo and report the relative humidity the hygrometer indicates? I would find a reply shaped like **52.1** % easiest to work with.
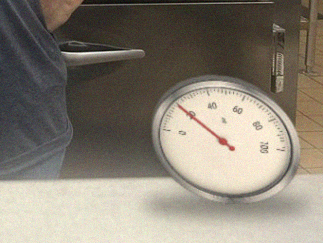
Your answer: **20** %
